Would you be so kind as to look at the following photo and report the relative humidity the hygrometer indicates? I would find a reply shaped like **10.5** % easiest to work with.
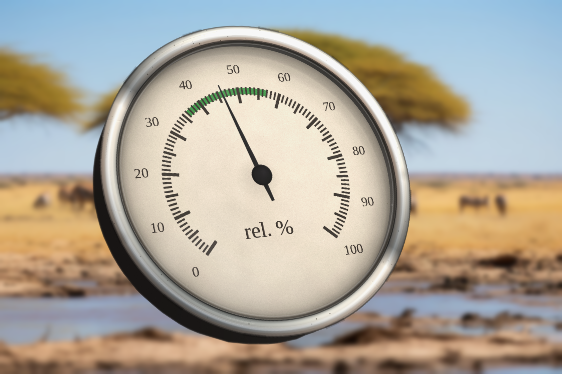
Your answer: **45** %
